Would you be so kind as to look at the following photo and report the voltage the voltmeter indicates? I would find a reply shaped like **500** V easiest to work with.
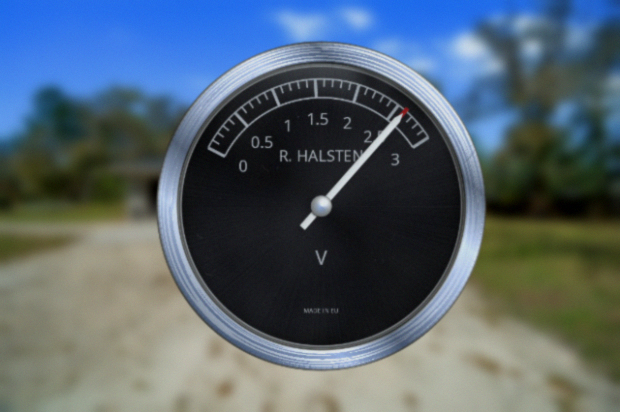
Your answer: **2.6** V
